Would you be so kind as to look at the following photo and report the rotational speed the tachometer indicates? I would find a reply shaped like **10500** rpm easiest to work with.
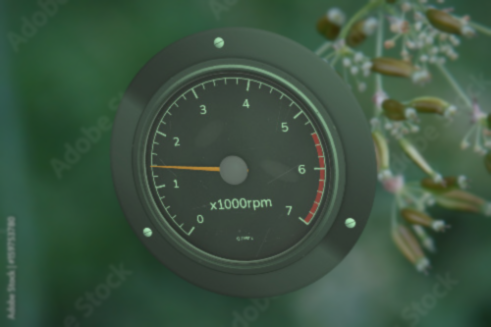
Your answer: **1400** rpm
